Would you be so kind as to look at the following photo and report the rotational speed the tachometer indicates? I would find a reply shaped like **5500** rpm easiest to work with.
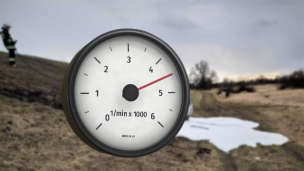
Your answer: **4500** rpm
